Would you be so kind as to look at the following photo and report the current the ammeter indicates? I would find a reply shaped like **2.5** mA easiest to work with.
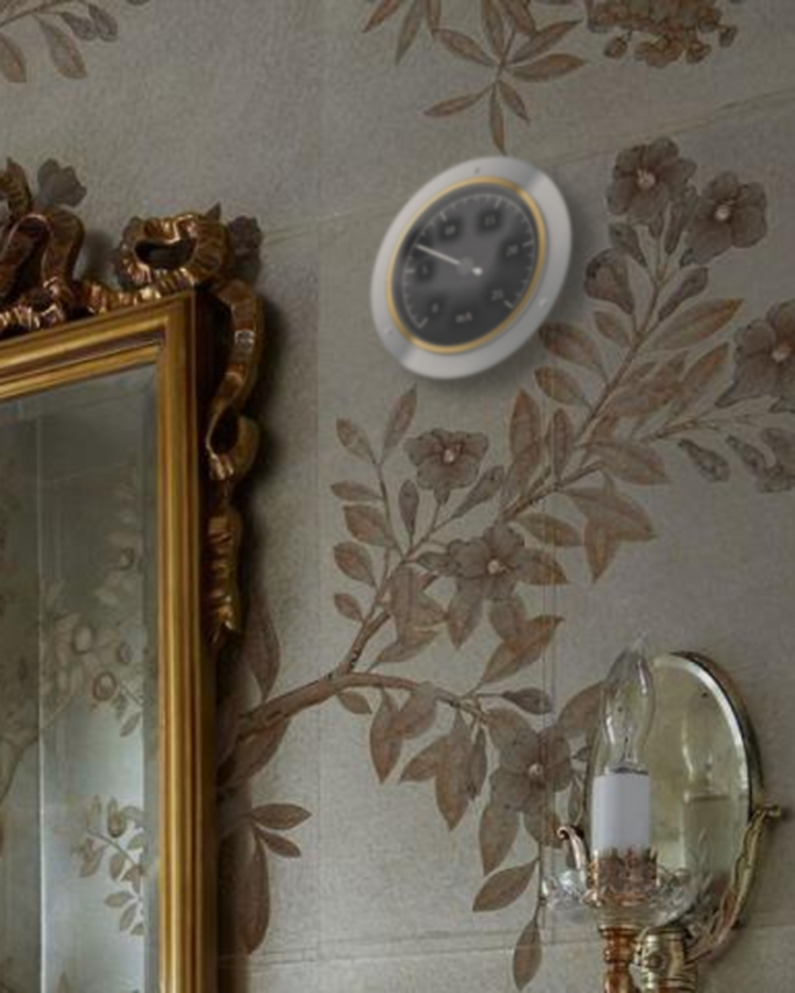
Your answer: **7** mA
